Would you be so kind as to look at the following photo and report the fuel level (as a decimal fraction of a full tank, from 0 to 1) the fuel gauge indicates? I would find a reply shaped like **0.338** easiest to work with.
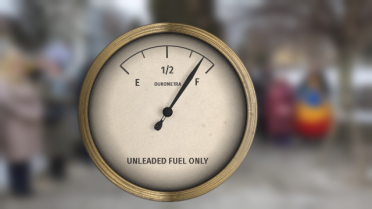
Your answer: **0.875**
